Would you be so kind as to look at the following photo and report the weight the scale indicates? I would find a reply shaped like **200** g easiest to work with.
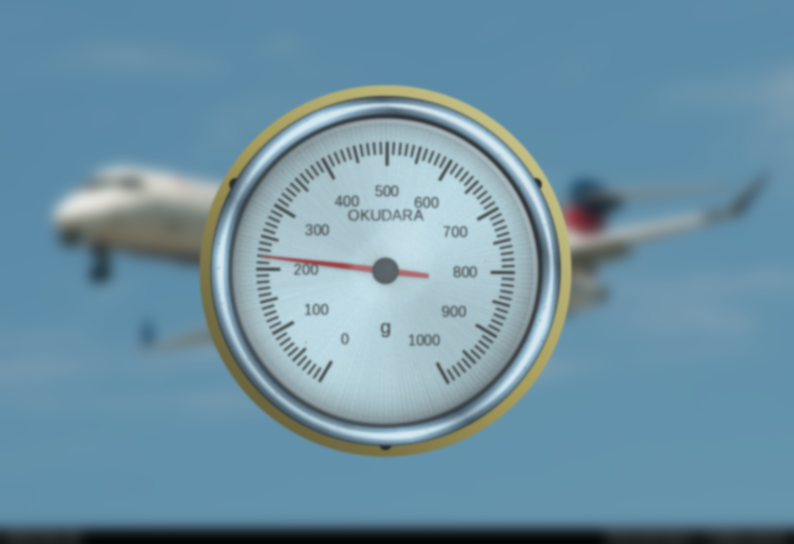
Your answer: **220** g
